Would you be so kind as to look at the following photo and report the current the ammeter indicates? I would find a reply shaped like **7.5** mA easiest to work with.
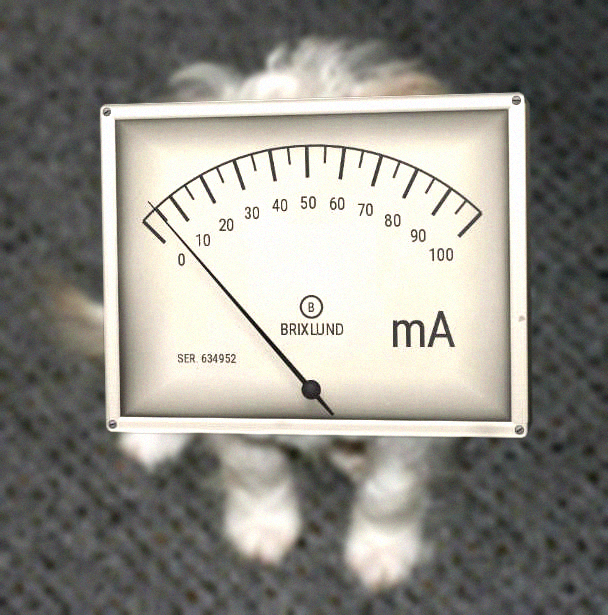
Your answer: **5** mA
